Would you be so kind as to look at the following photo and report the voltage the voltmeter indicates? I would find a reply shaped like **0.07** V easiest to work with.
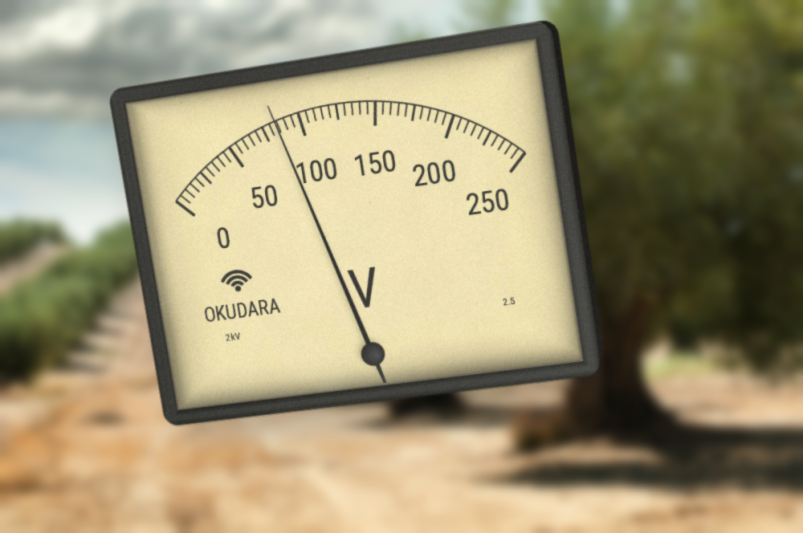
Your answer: **85** V
